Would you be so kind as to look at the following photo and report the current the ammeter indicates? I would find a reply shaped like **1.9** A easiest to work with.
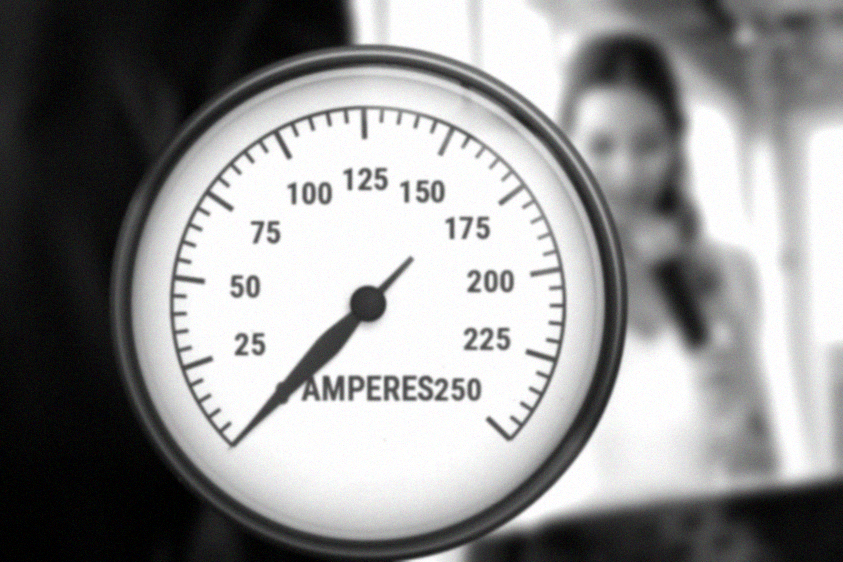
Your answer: **0** A
